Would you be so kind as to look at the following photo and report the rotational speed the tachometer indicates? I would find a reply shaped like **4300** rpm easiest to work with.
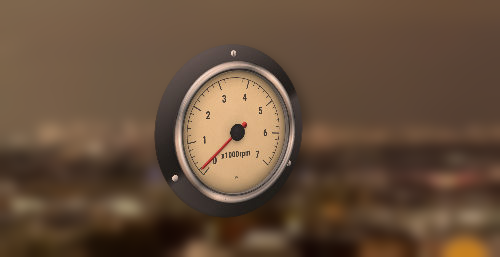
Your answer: **200** rpm
